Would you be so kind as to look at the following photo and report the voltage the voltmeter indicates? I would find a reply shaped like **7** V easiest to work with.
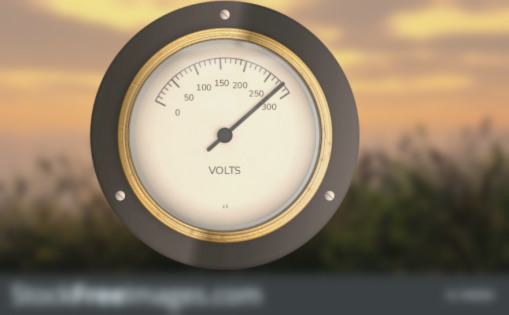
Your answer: **280** V
